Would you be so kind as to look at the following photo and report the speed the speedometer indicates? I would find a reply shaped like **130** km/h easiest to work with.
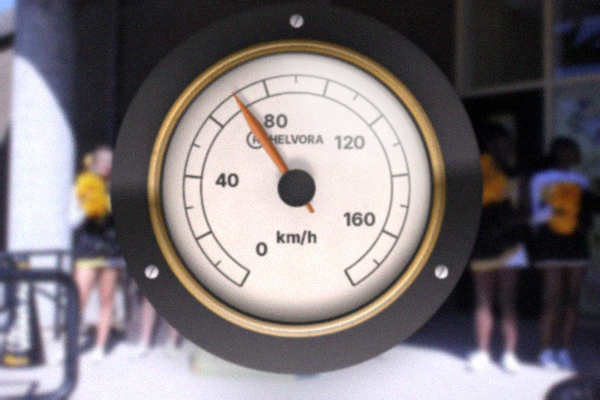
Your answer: **70** km/h
